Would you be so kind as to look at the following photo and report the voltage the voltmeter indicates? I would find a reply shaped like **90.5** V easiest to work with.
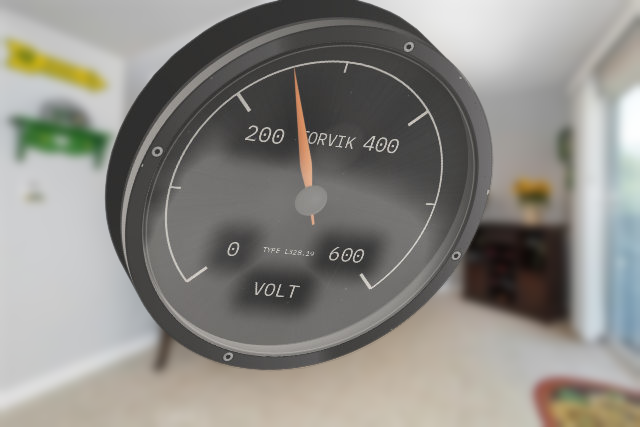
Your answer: **250** V
